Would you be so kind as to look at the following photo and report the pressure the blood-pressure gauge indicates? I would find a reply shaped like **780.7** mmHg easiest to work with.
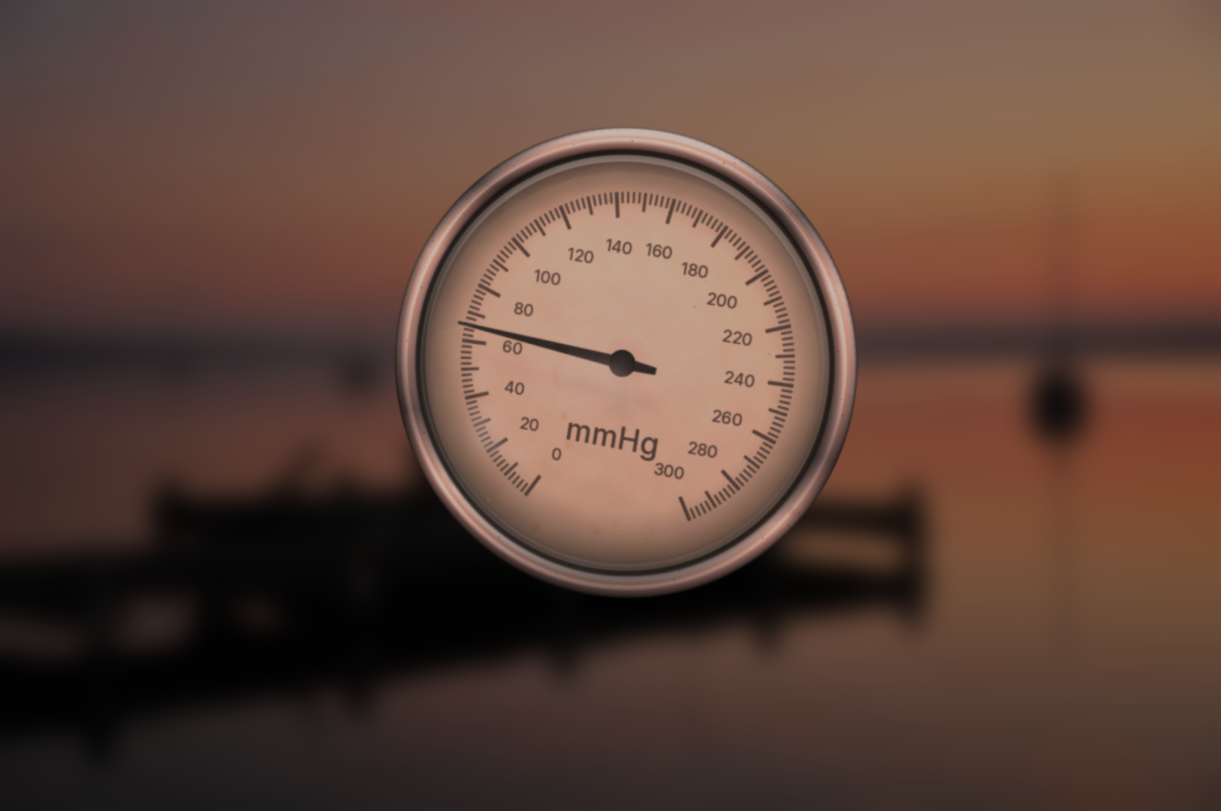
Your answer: **66** mmHg
